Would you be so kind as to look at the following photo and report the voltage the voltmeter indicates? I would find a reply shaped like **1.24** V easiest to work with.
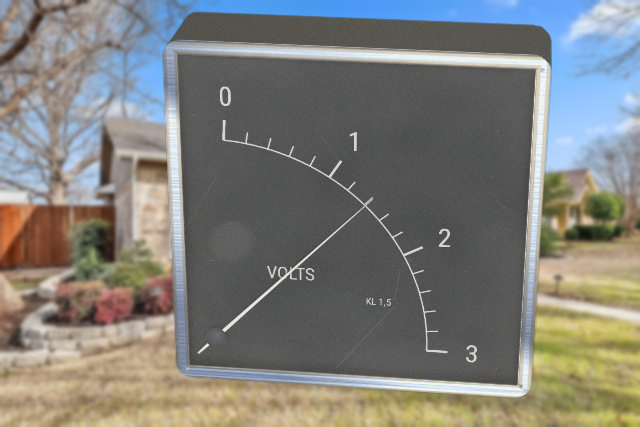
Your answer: **1.4** V
